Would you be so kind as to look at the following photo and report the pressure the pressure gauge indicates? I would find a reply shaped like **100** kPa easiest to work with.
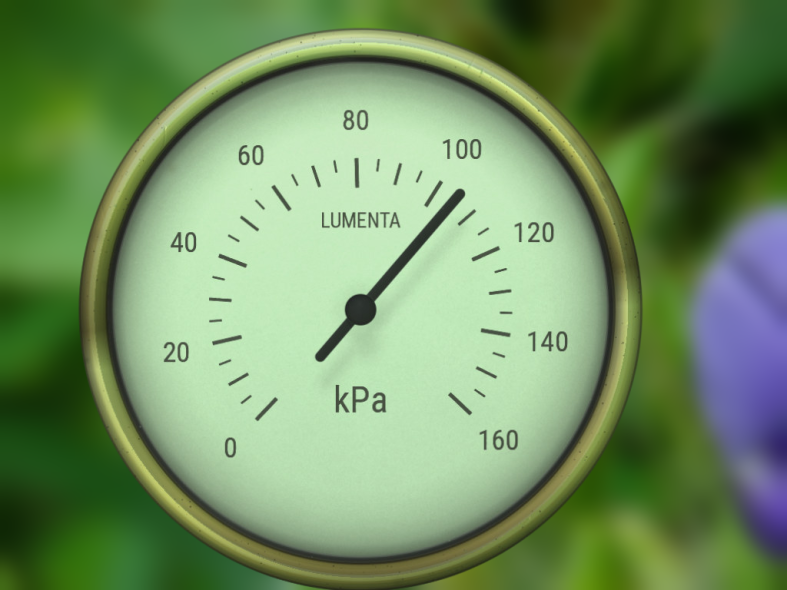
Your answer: **105** kPa
